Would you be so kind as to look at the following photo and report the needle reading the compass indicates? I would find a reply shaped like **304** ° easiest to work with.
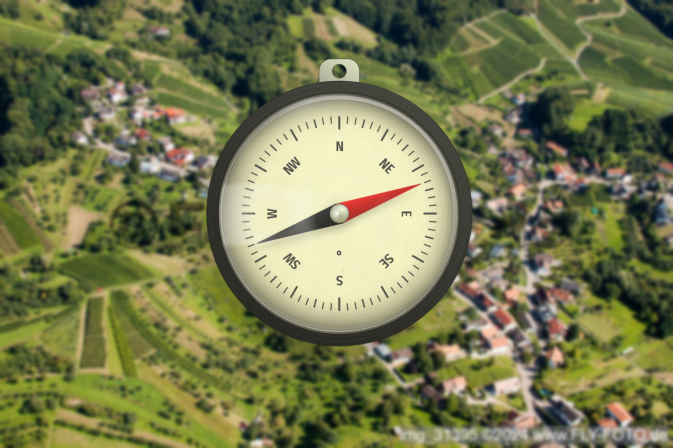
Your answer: **70** °
